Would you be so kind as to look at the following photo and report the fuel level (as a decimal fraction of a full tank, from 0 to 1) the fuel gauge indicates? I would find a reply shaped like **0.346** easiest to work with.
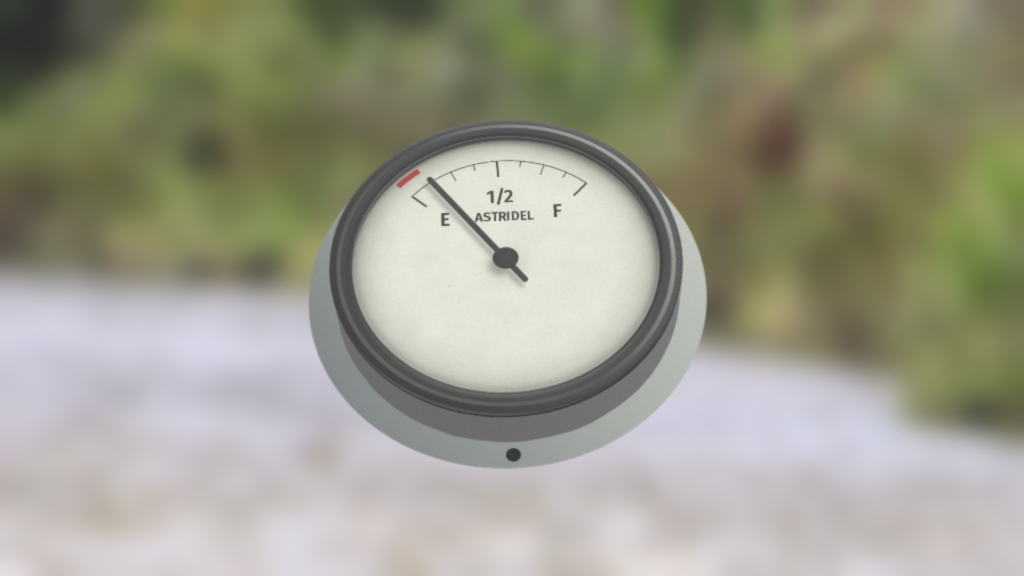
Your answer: **0.125**
